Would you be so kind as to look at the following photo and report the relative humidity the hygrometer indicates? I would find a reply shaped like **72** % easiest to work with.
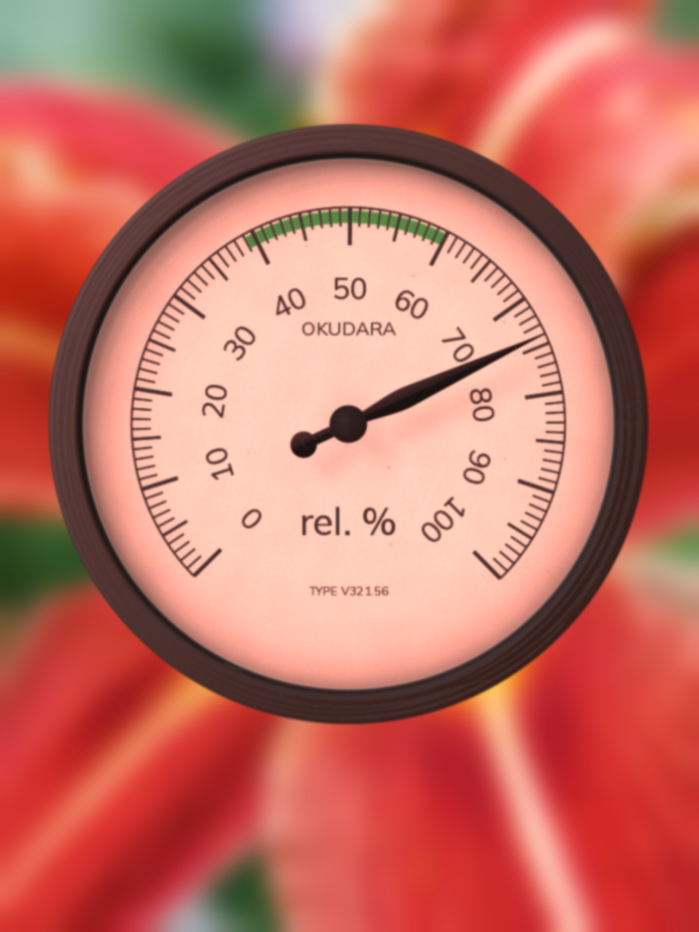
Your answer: **74** %
